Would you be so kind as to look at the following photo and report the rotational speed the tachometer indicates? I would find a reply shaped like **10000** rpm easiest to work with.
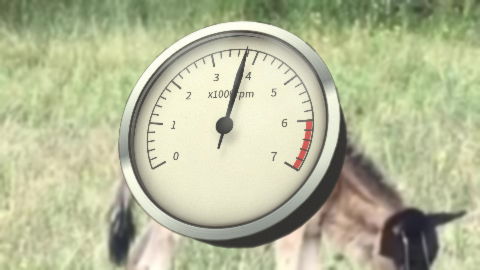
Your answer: **3800** rpm
